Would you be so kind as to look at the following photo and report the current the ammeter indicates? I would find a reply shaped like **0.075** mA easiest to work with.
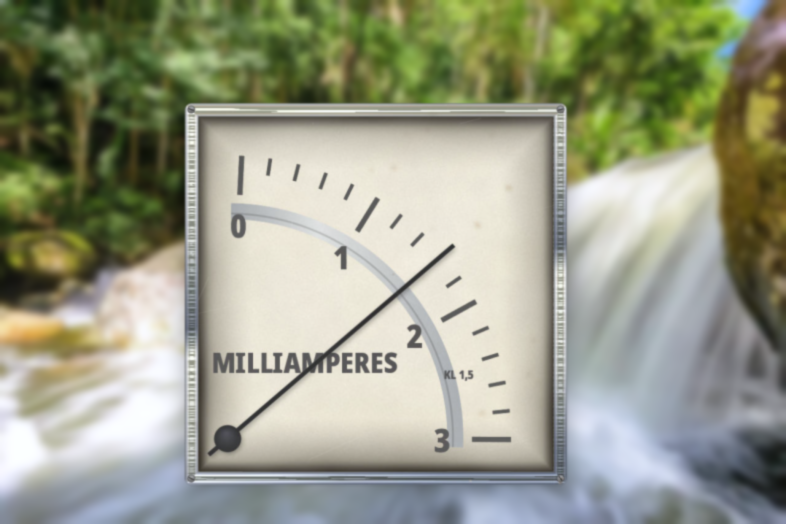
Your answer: **1.6** mA
